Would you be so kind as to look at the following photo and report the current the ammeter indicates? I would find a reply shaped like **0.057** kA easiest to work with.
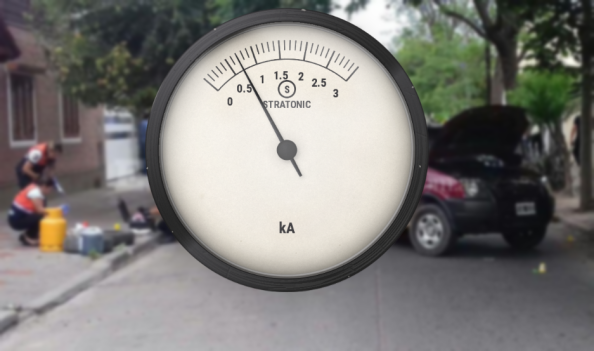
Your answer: **0.7** kA
